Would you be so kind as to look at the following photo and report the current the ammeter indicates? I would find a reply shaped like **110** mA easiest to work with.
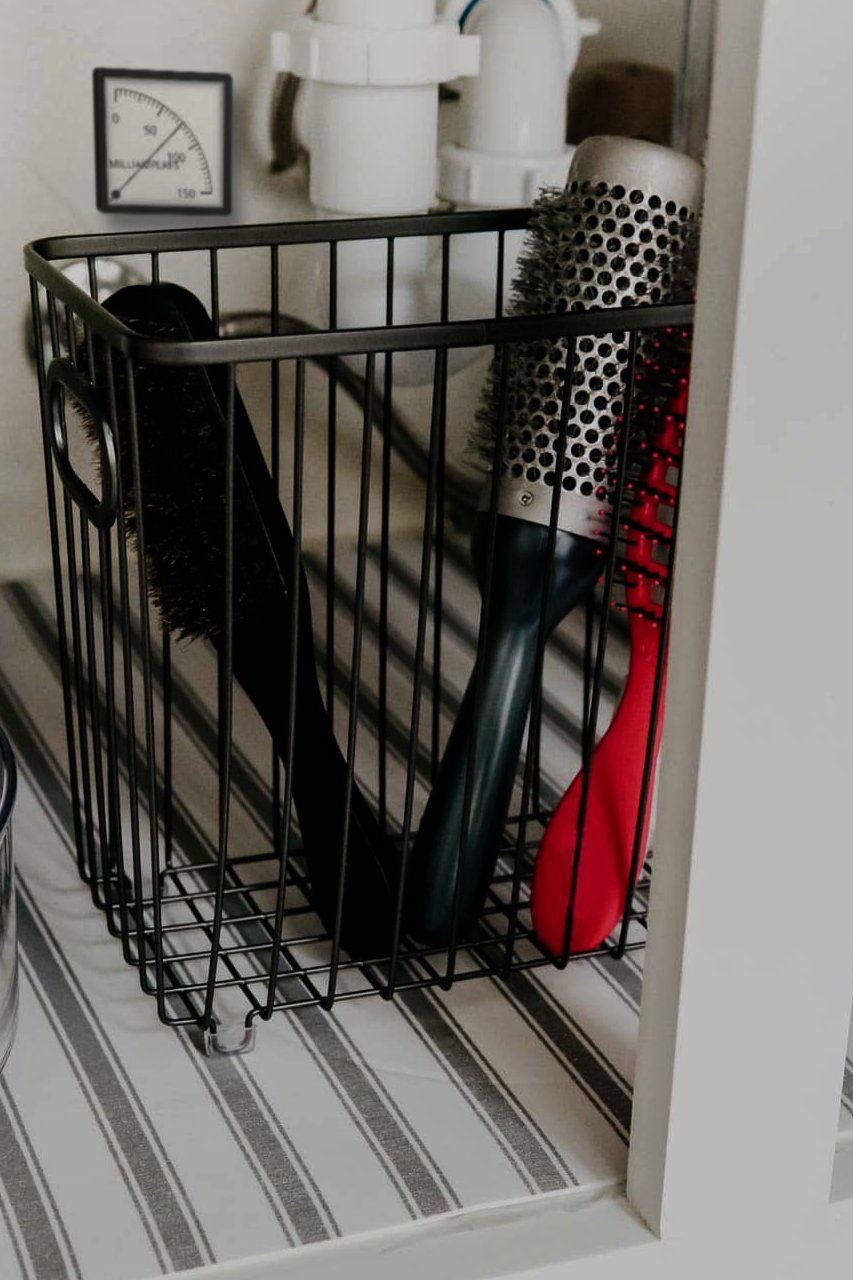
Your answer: **75** mA
